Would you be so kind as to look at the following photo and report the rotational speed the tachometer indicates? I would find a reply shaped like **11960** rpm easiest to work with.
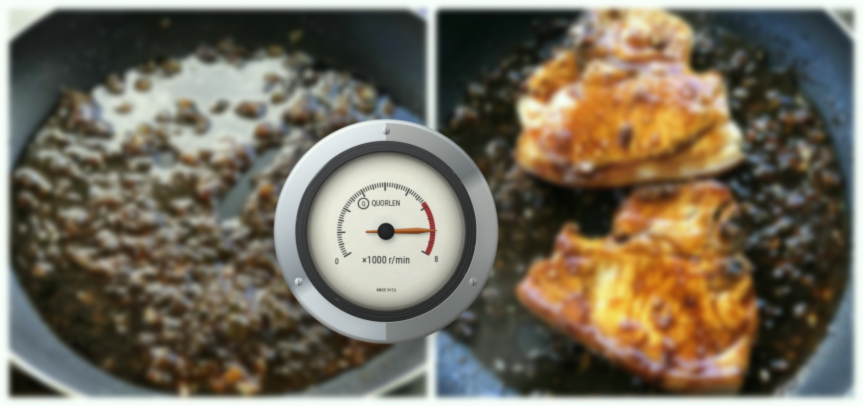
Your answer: **7000** rpm
